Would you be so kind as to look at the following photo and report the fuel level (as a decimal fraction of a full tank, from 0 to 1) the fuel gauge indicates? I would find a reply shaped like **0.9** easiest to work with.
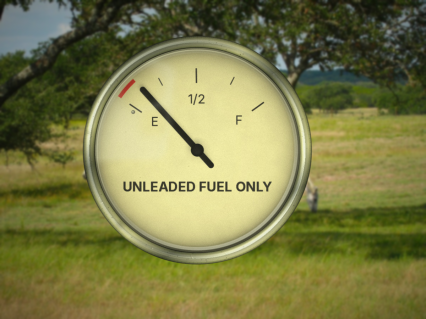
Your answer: **0.125**
